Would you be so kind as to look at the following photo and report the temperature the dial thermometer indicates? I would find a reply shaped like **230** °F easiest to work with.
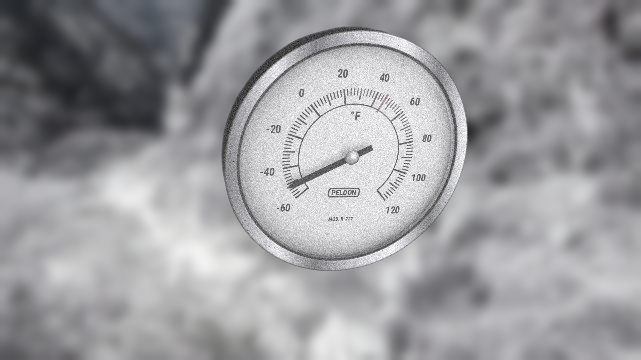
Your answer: **-50** °F
